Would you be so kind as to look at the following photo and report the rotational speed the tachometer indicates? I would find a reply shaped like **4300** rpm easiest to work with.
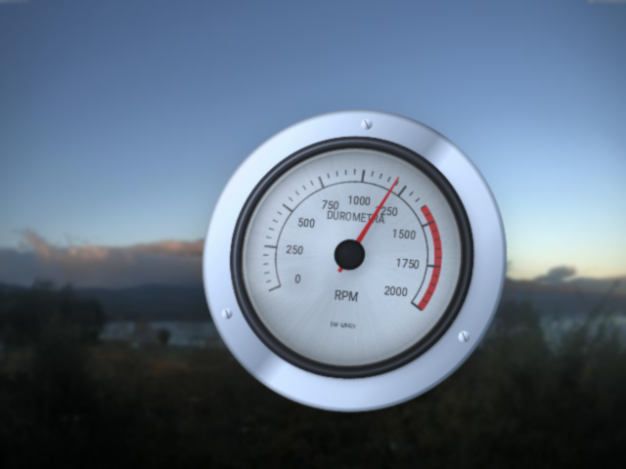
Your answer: **1200** rpm
